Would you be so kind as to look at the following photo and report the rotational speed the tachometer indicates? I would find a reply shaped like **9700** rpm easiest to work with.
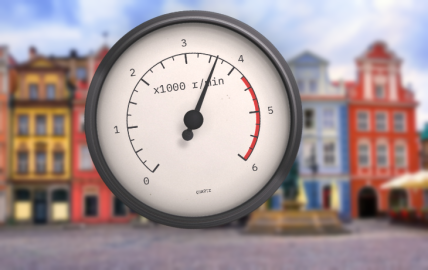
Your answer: **3625** rpm
